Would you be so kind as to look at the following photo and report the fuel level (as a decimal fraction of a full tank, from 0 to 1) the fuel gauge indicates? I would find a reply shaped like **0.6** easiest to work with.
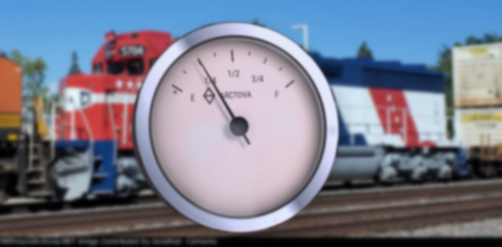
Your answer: **0.25**
